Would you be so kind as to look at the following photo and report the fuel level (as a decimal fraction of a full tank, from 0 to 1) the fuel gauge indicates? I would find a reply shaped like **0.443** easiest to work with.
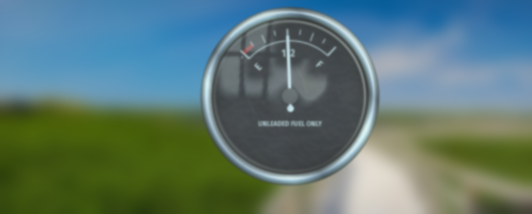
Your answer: **0.5**
